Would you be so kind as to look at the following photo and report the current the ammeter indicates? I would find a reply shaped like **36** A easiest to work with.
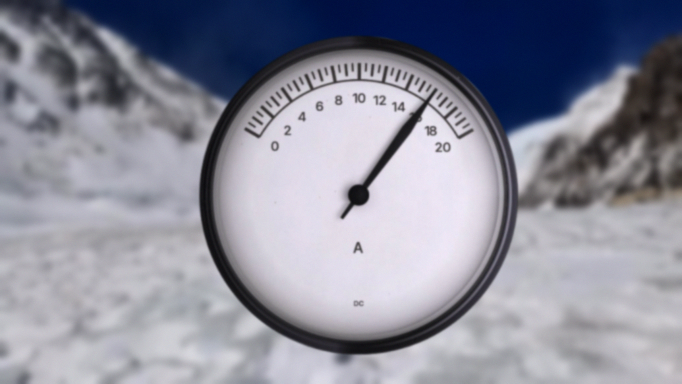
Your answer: **16** A
